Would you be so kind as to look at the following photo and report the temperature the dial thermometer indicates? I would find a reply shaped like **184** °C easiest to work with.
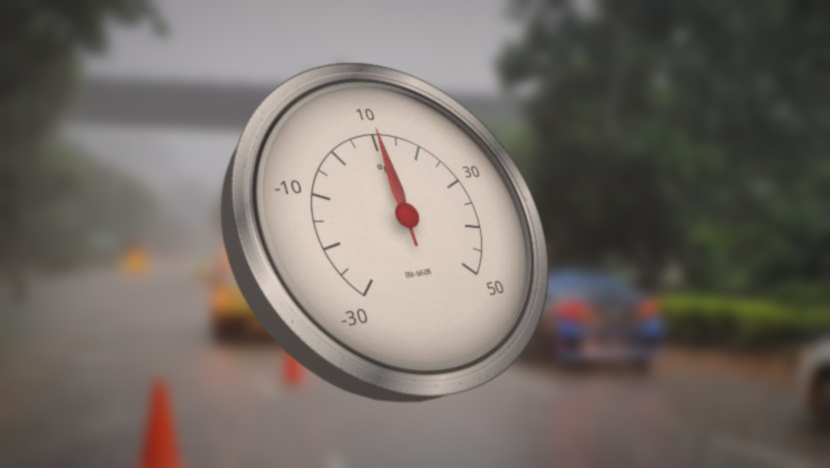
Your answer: **10** °C
